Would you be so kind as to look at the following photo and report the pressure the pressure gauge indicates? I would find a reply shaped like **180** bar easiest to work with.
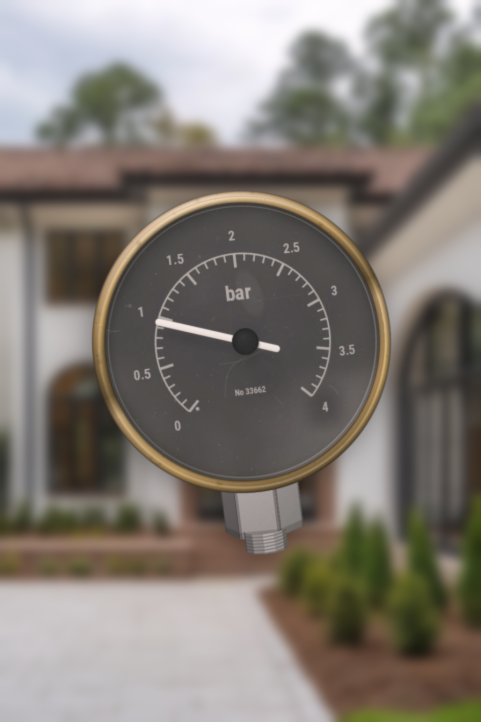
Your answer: **0.95** bar
